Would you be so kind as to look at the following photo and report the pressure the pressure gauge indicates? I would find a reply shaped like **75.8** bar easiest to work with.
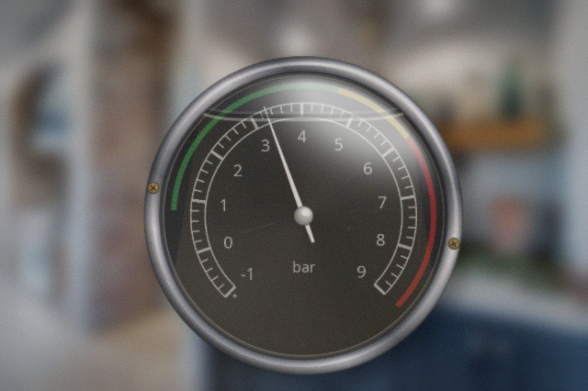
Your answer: **3.3** bar
